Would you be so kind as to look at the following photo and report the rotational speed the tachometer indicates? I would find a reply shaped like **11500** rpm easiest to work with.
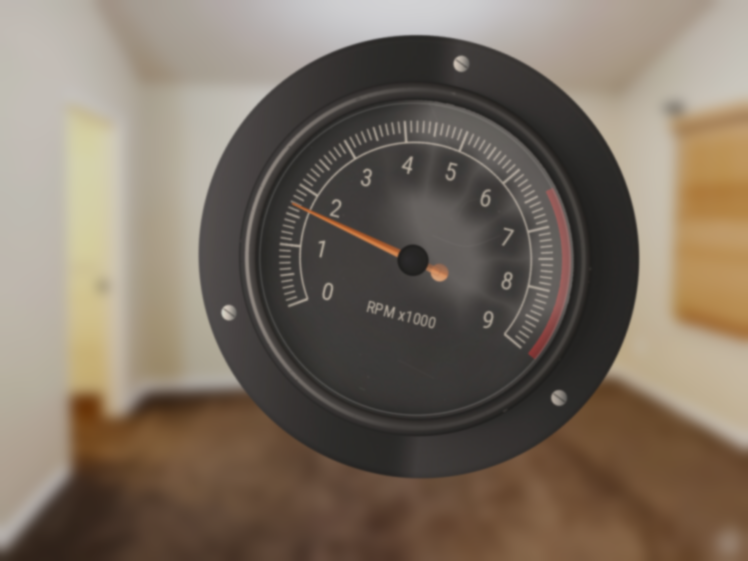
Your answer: **1700** rpm
